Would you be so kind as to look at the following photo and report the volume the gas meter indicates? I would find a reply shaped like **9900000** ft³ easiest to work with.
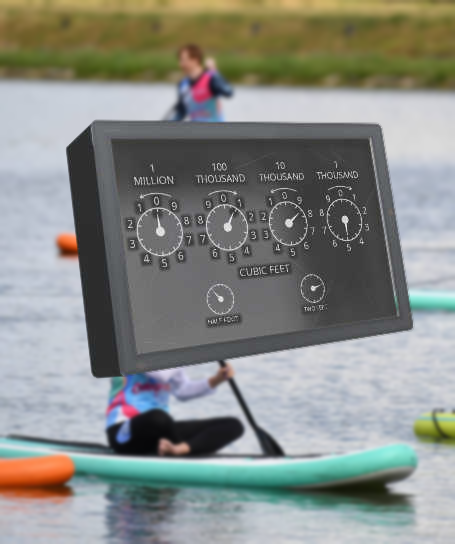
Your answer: **8500** ft³
